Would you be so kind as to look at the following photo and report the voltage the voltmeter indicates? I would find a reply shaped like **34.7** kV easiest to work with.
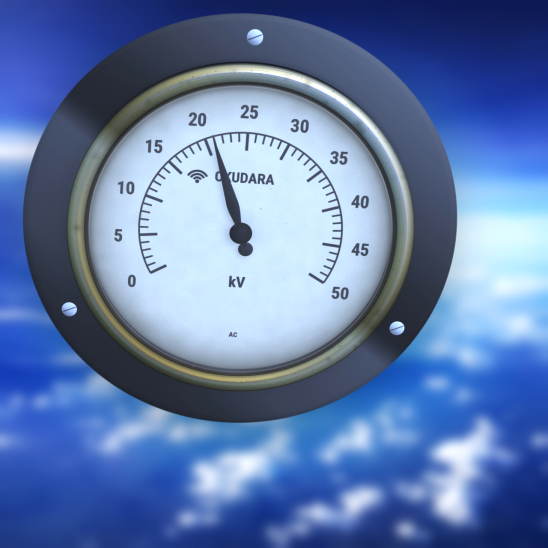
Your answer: **21** kV
